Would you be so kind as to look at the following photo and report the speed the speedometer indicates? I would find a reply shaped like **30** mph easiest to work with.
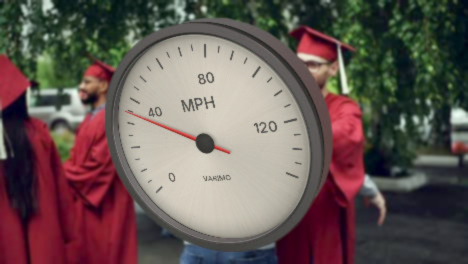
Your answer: **35** mph
